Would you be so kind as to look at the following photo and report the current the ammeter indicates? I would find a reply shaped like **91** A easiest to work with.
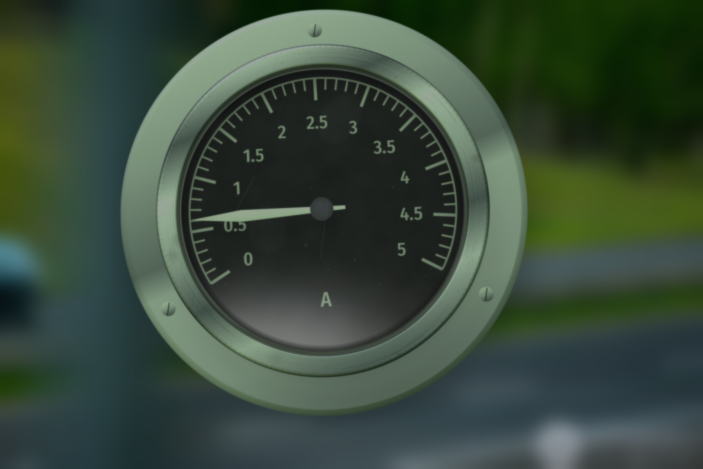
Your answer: **0.6** A
